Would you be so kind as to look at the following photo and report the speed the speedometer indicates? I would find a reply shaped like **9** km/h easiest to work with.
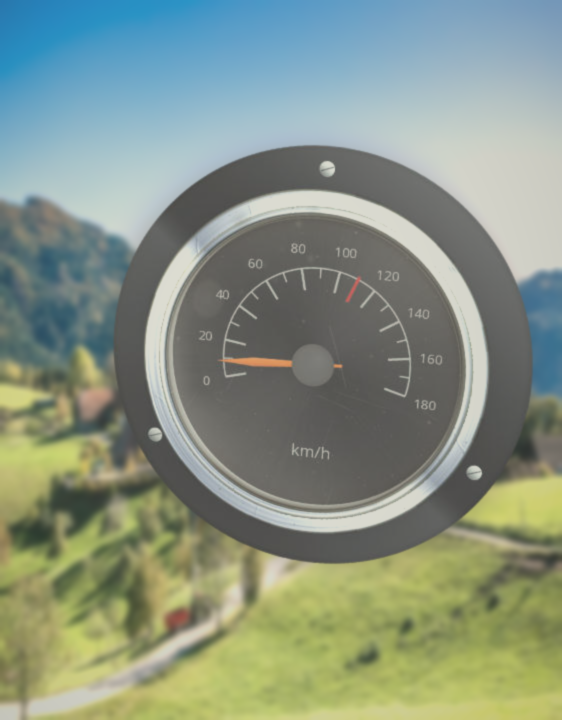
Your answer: **10** km/h
